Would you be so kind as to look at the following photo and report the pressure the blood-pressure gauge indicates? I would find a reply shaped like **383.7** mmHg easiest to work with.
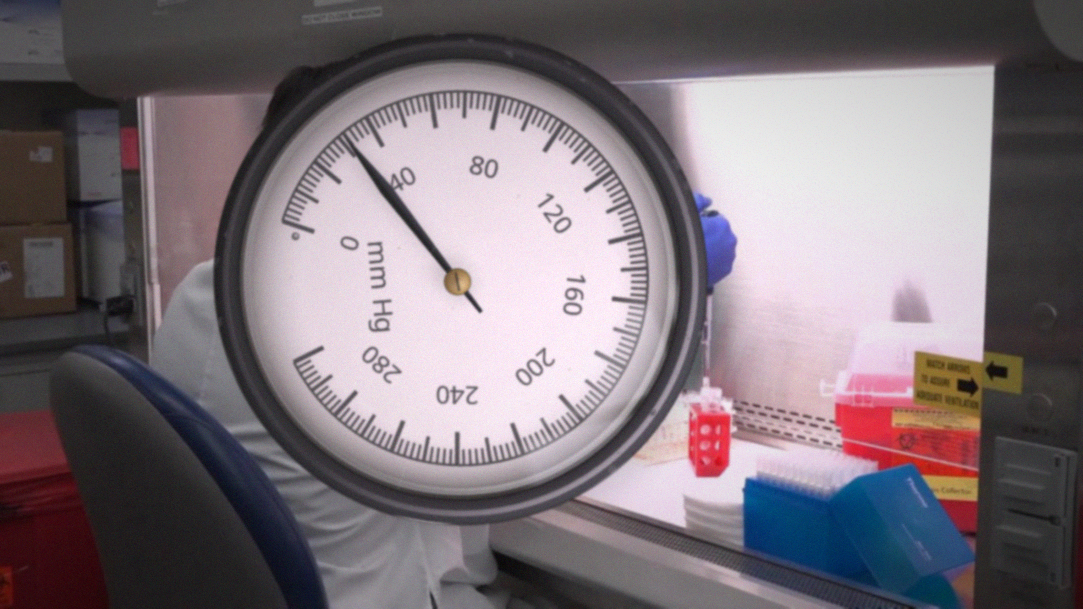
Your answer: **32** mmHg
